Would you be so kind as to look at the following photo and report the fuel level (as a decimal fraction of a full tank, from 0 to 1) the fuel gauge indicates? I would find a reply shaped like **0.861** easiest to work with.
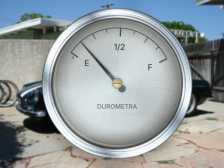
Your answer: **0.125**
